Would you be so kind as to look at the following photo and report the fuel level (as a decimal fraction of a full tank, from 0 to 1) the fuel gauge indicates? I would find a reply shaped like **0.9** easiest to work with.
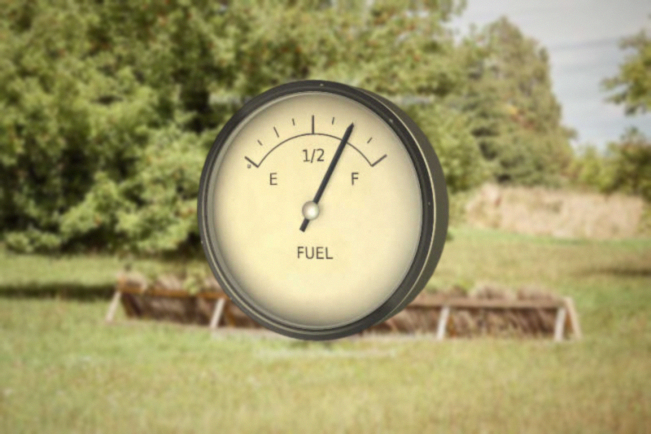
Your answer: **0.75**
